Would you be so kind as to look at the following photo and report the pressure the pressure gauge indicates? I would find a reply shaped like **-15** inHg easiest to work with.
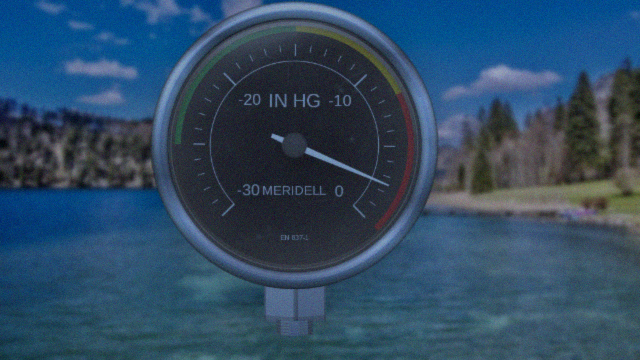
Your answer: **-2.5** inHg
